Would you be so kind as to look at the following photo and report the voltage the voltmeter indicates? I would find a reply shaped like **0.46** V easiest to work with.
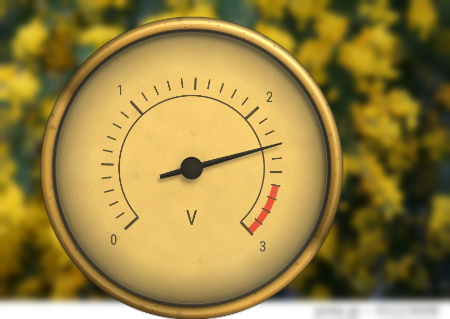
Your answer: **2.3** V
